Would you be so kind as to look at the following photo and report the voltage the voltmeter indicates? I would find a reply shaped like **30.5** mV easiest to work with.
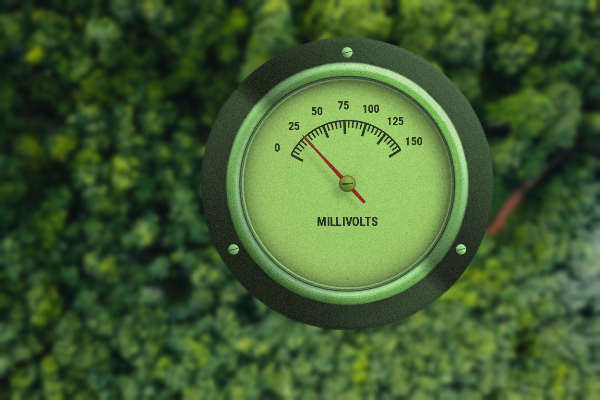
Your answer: **25** mV
